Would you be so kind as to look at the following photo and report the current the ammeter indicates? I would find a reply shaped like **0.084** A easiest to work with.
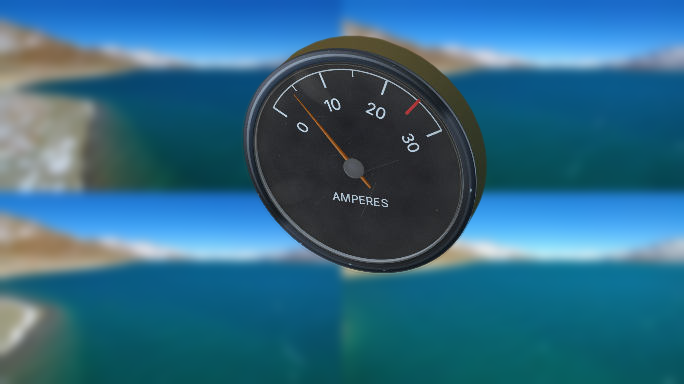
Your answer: **5** A
